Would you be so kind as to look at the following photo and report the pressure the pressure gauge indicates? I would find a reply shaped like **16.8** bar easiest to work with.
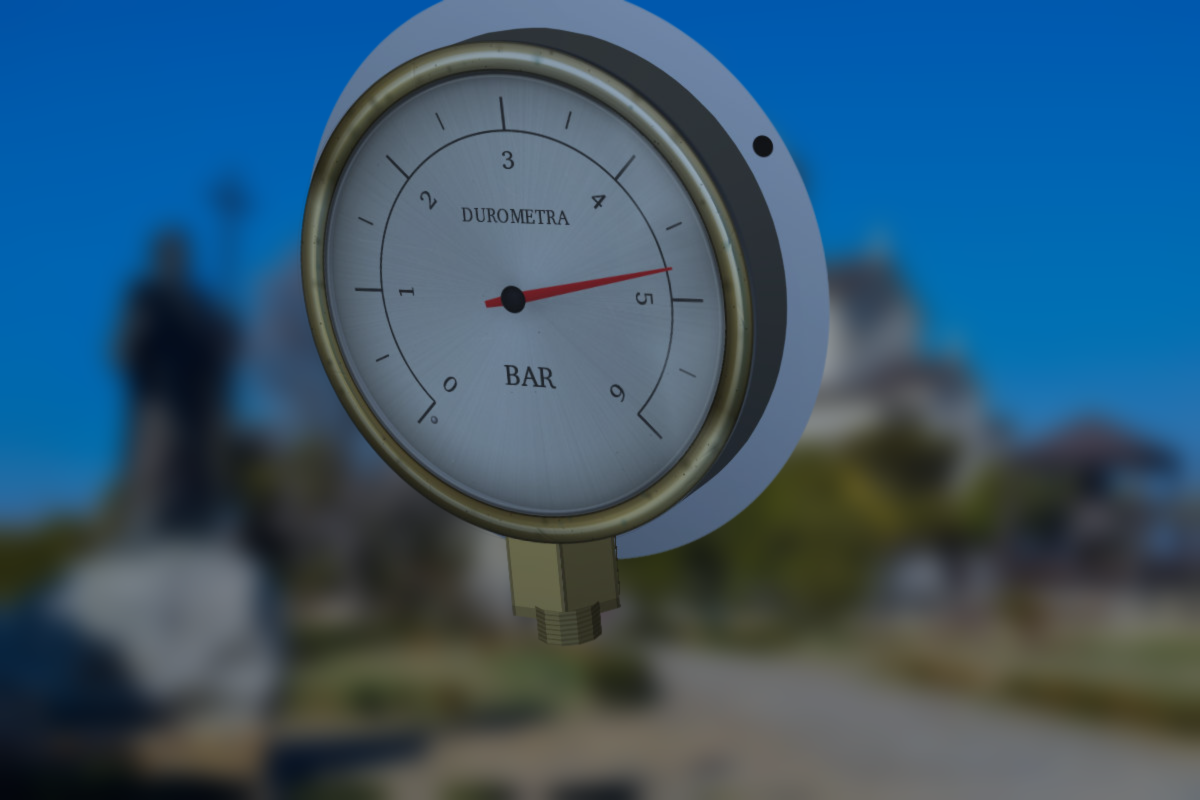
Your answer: **4.75** bar
